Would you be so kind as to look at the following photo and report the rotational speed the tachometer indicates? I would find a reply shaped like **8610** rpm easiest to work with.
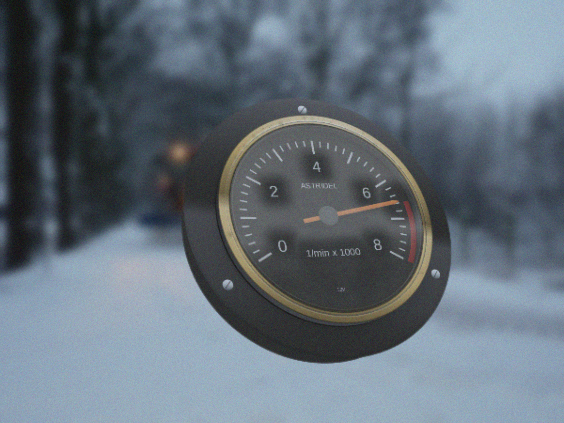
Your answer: **6600** rpm
